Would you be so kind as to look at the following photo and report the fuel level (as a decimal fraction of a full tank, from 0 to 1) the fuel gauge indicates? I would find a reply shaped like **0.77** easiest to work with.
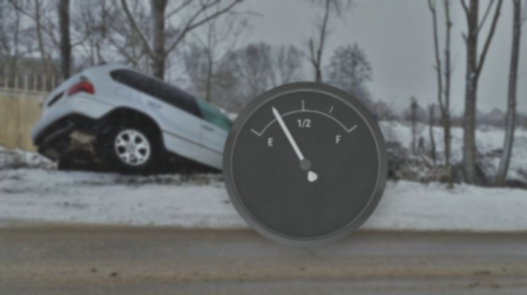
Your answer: **0.25**
